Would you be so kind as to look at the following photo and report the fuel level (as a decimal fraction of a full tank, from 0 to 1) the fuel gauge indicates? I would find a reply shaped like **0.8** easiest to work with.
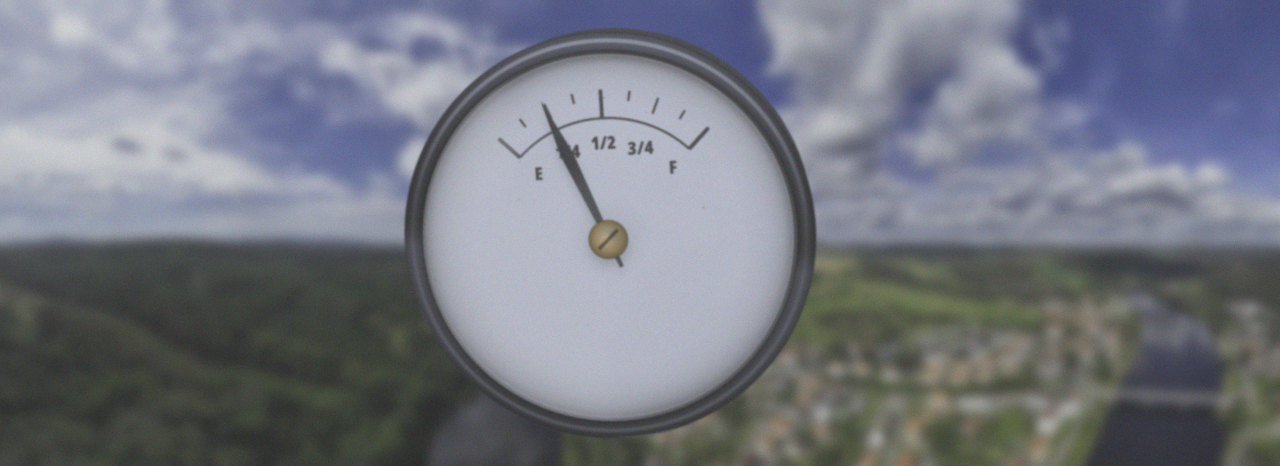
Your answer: **0.25**
